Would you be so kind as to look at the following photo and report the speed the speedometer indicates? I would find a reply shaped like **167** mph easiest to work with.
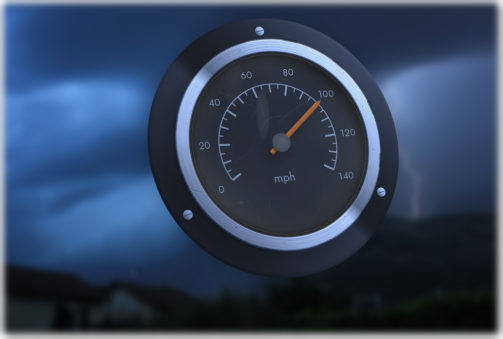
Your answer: **100** mph
